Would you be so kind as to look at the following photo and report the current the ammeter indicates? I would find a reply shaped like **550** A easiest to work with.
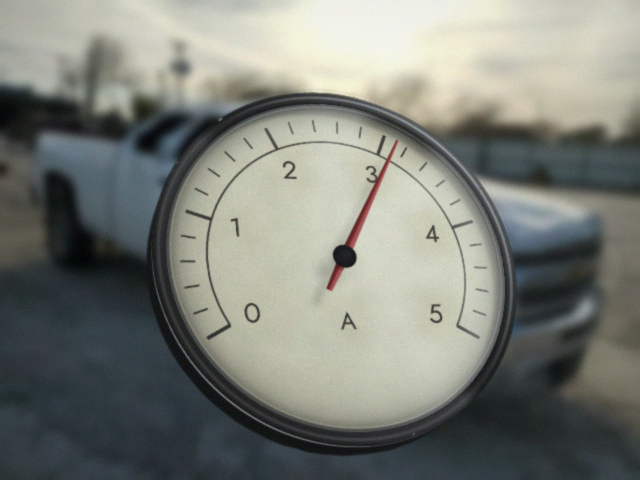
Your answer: **3.1** A
